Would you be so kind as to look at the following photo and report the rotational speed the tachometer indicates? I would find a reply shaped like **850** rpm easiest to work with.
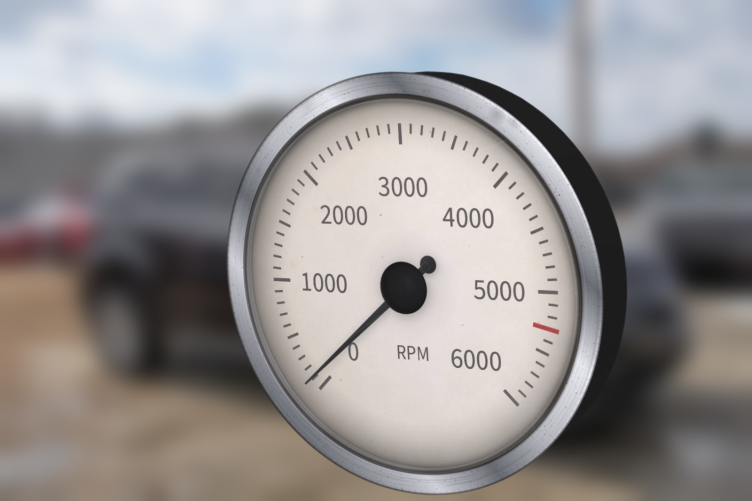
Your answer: **100** rpm
